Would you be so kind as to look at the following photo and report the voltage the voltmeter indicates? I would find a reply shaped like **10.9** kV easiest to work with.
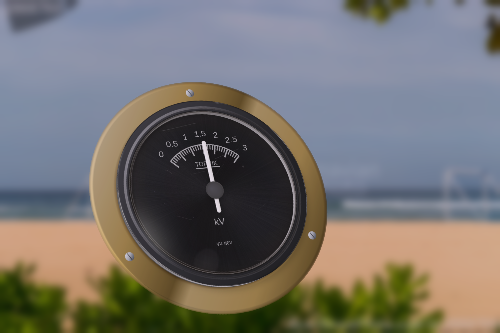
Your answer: **1.5** kV
